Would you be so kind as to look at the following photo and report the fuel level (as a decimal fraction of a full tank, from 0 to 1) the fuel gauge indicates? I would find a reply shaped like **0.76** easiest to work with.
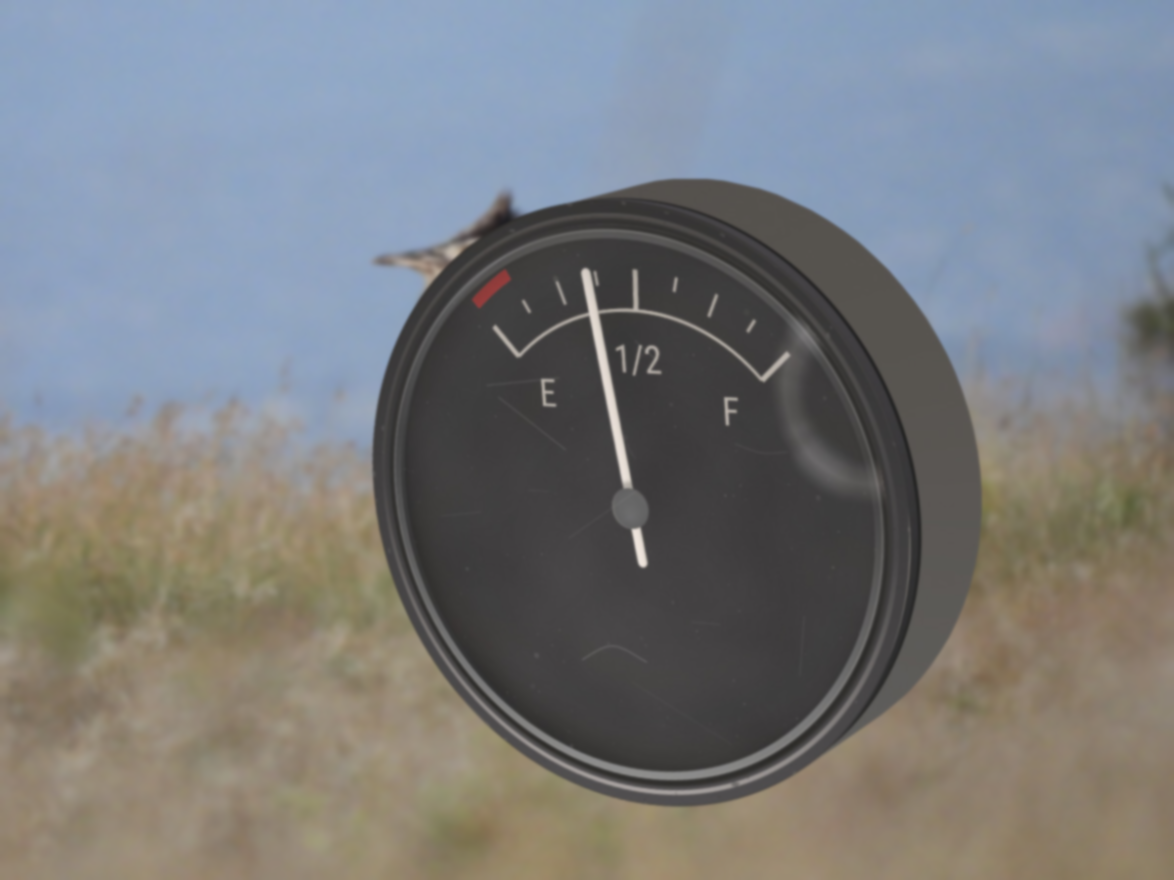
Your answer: **0.375**
